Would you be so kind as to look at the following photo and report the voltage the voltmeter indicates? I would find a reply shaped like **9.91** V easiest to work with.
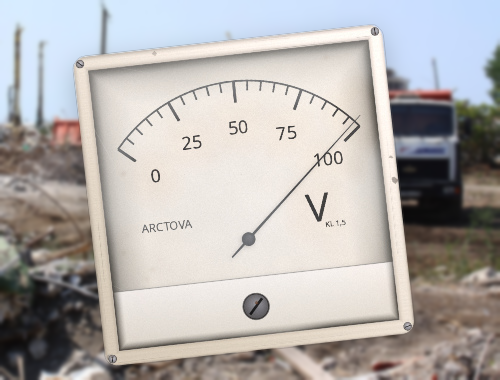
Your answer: **97.5** V
